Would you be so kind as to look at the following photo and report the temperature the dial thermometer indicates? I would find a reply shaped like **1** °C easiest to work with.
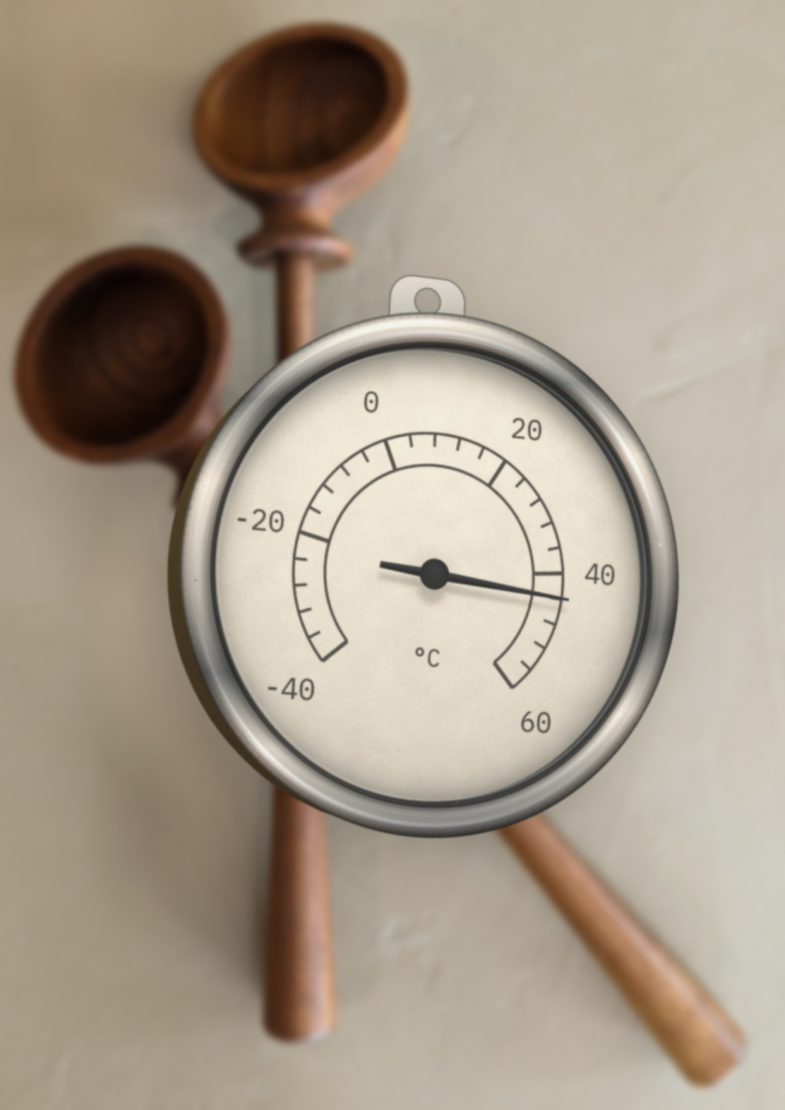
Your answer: **44** °C
